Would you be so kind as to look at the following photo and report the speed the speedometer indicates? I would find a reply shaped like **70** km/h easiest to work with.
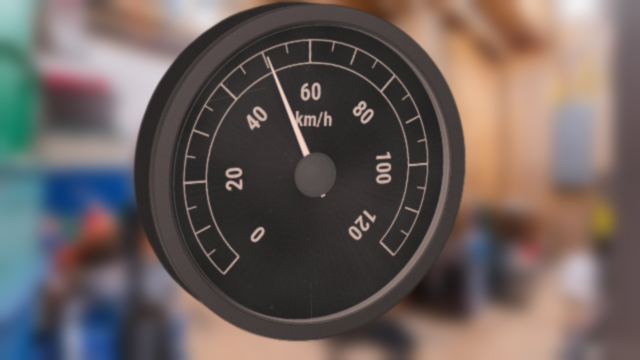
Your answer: **50** km/h
